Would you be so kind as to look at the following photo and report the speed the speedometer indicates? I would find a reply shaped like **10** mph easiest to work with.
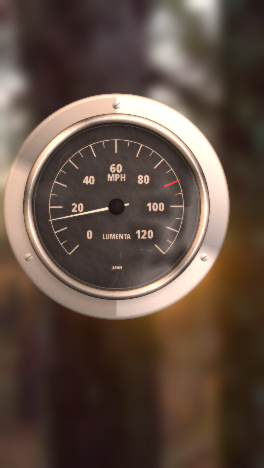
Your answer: **15** mph
